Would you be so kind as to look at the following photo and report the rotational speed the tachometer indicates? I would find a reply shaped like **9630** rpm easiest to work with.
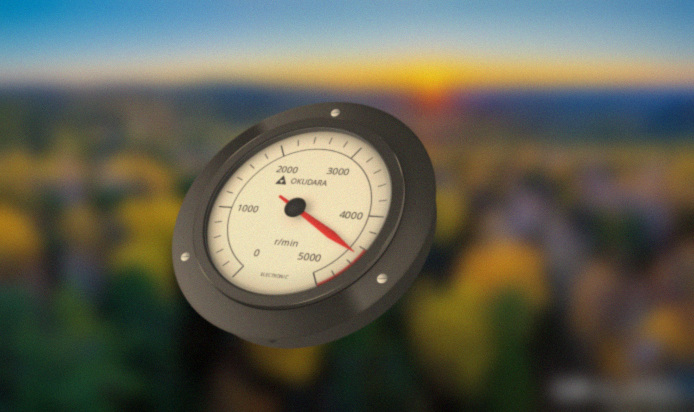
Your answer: **4500** rpm
